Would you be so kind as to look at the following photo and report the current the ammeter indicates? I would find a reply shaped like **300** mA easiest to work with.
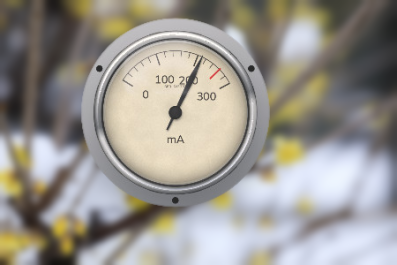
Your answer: **210** mA
